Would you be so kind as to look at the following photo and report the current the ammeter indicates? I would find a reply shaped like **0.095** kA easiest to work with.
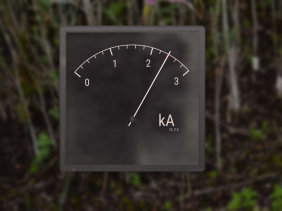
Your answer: **2.4** kA
